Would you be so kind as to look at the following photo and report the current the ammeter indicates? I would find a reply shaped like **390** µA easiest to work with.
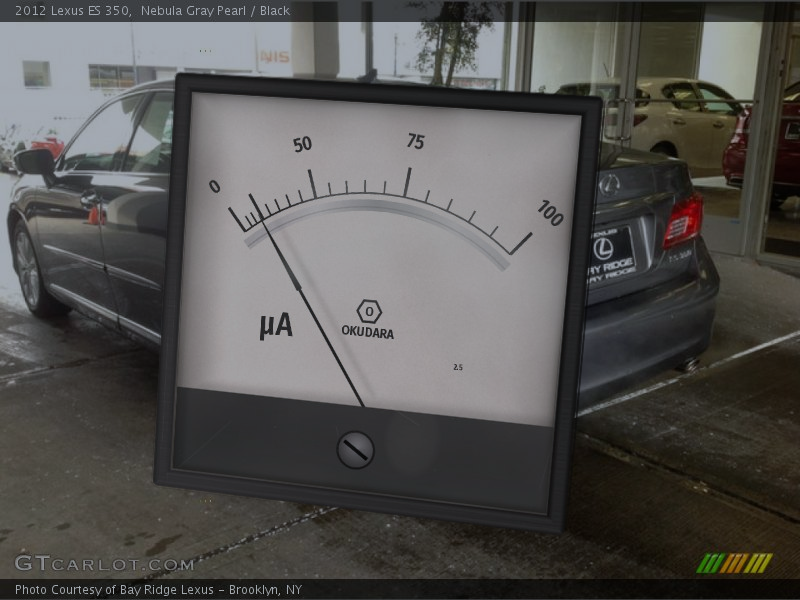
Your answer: **25** µA
